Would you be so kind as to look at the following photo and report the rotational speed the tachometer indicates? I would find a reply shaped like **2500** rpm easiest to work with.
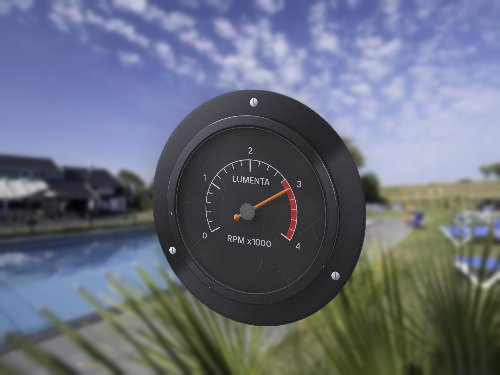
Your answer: **3000** rpm
